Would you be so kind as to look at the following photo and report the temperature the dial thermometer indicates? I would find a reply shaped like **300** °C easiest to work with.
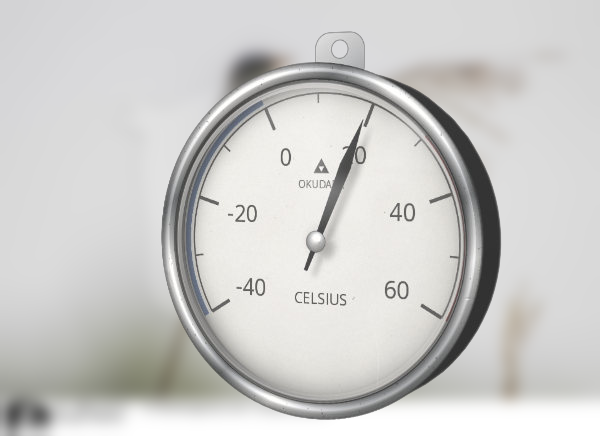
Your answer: **20** °C
